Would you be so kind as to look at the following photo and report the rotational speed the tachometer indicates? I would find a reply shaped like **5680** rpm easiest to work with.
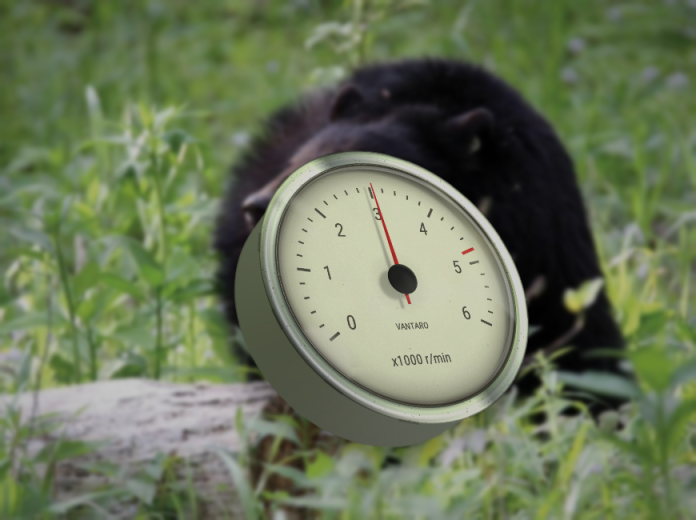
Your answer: **3000** rpm
